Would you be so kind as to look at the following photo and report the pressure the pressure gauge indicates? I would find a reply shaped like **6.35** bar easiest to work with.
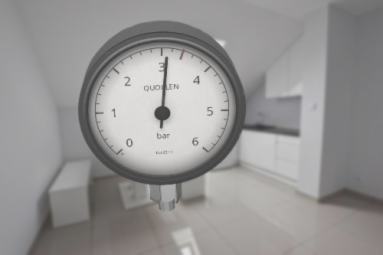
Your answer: **3.1** bar
